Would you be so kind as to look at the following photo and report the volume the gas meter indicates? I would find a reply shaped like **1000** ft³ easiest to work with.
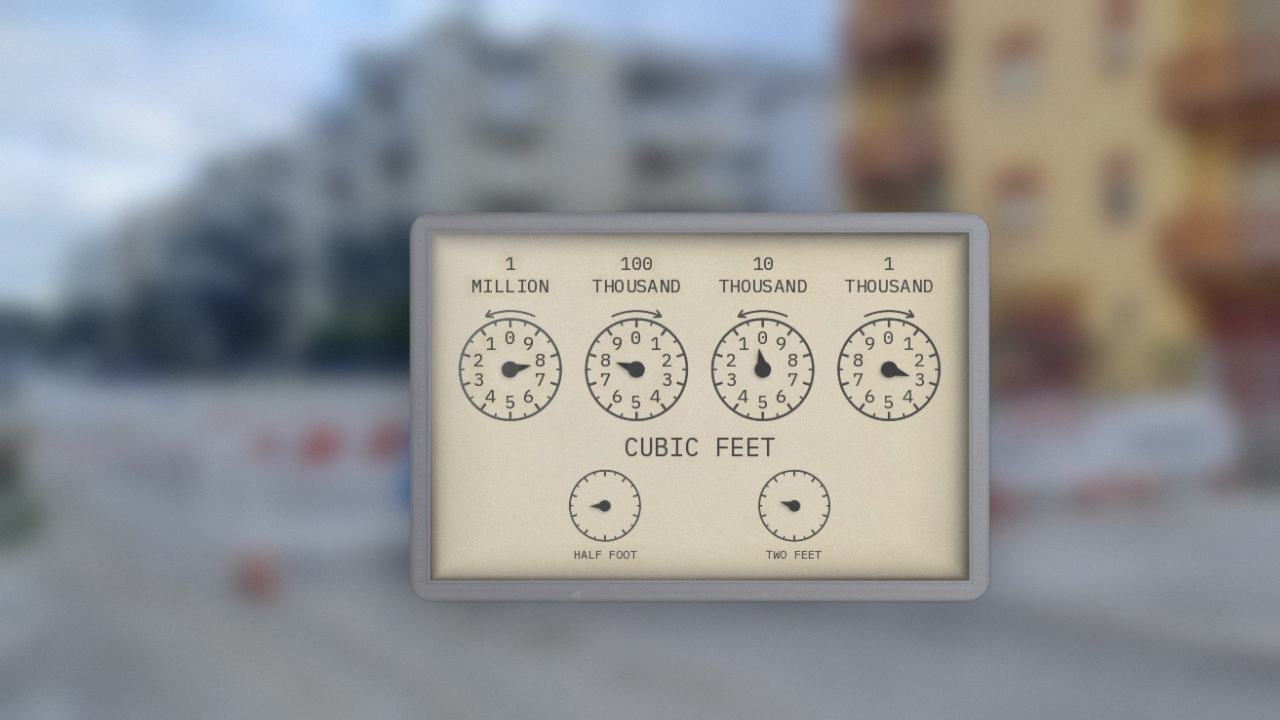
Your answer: **780300** ft³
